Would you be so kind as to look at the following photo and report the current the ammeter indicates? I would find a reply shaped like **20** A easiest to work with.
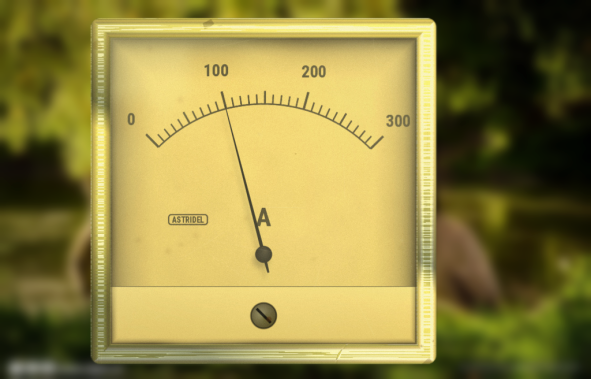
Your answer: **100** A
